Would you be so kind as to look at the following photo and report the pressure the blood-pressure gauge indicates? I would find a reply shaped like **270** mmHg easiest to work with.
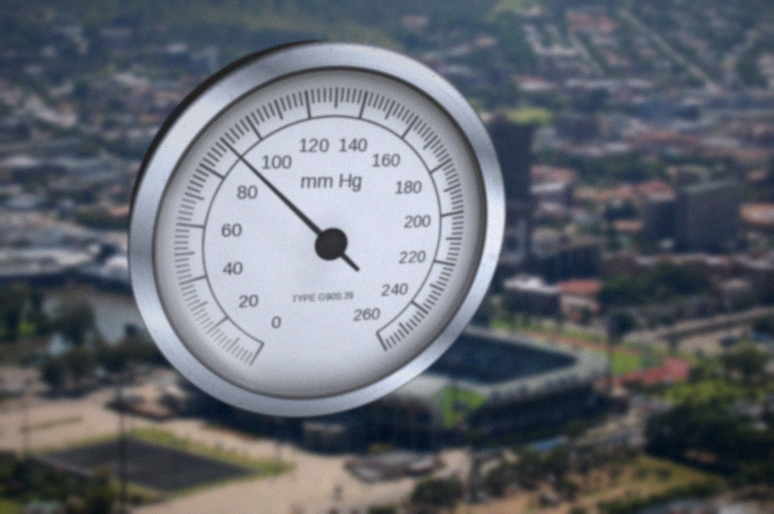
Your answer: **90** mmHg
